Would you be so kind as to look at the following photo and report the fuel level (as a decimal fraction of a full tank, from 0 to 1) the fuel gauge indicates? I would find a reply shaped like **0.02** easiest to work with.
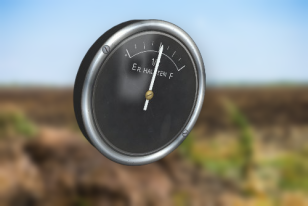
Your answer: **0.5**
